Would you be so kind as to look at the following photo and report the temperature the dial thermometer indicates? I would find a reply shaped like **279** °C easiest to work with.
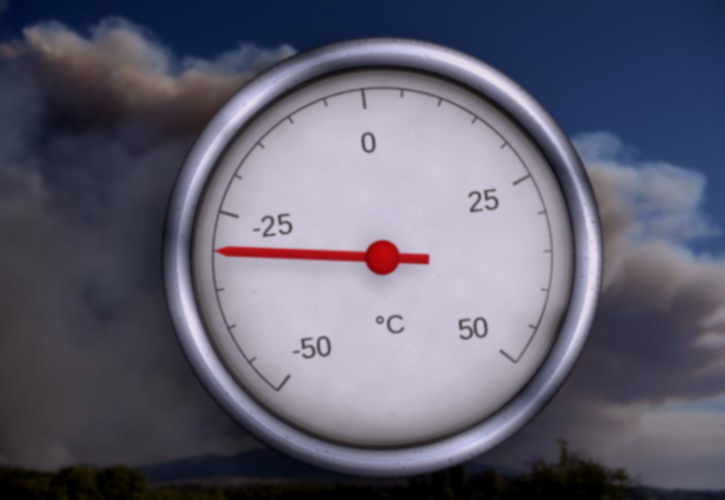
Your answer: **-30** °C
